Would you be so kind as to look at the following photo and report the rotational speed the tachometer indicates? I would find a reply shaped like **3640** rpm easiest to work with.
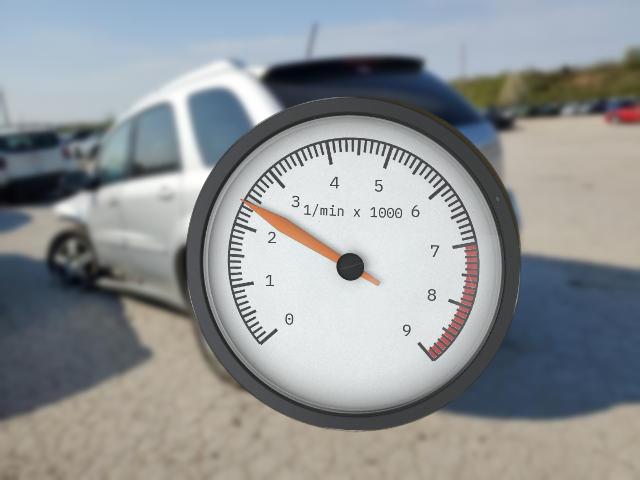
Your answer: **2400** rpm
